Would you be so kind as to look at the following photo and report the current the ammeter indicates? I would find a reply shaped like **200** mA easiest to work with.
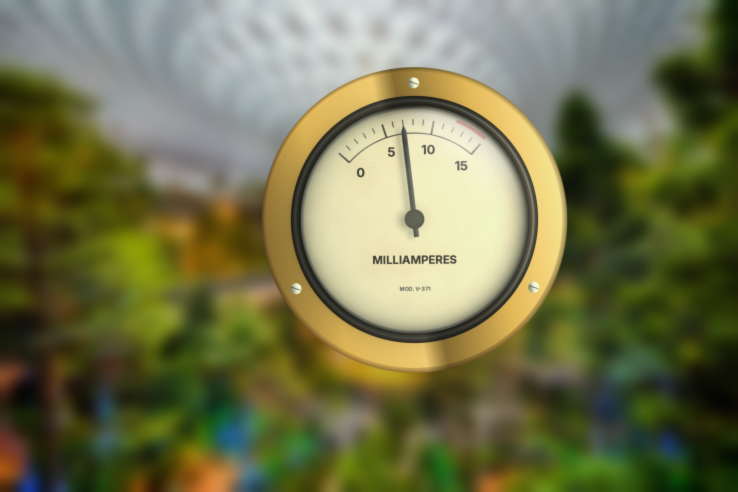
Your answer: **7** mA
